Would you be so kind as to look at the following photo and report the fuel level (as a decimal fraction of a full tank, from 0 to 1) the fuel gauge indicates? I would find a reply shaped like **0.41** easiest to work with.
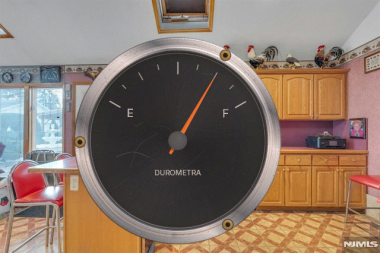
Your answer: **0.75**
